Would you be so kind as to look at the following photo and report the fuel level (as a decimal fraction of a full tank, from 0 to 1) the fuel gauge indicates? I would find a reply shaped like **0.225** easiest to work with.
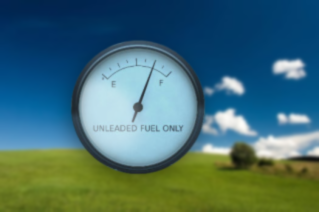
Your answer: **0.75**
